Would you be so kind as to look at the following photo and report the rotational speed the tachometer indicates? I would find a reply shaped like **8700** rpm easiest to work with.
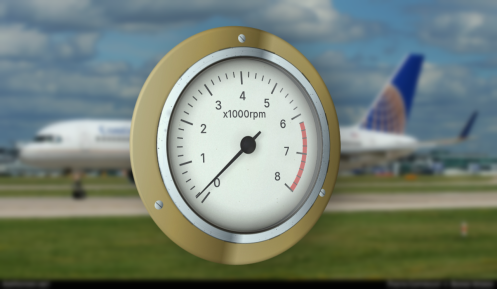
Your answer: **200** rpm
